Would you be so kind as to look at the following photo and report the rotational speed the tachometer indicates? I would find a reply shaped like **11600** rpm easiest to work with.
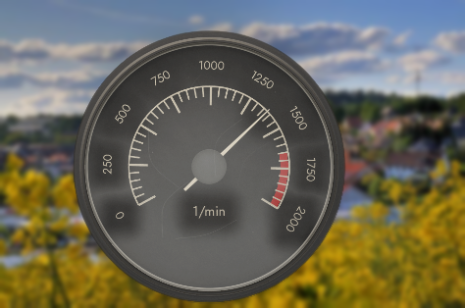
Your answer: **1375** rpm
